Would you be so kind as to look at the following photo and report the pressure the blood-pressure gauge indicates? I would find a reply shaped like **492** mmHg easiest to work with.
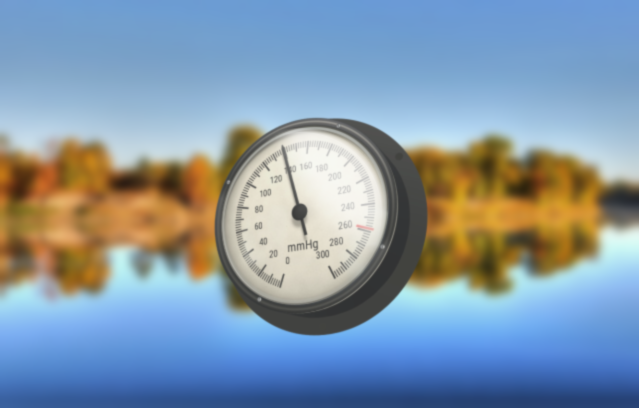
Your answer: **140** mmHg
